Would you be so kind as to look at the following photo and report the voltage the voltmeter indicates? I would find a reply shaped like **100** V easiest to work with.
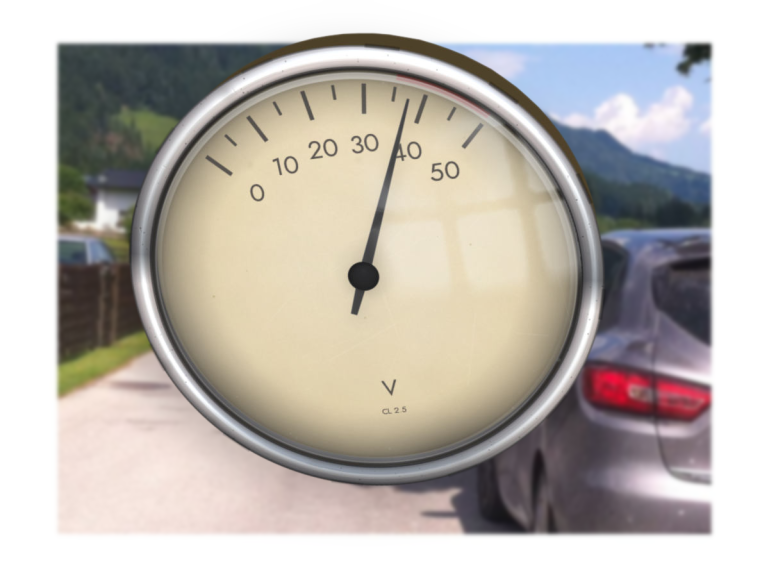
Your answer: **37.5** V
